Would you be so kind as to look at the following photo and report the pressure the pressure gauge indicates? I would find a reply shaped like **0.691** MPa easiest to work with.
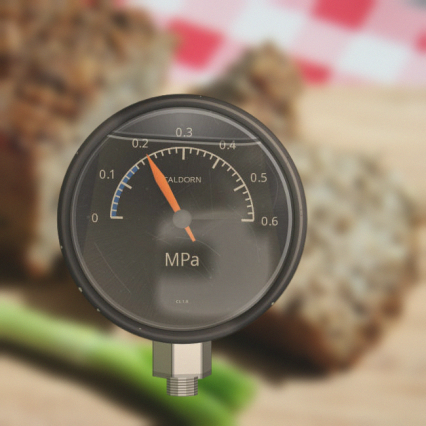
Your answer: **0.2** MPa
